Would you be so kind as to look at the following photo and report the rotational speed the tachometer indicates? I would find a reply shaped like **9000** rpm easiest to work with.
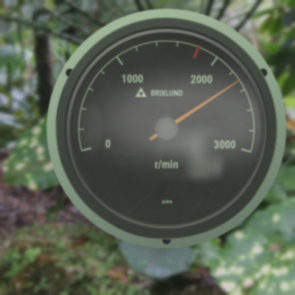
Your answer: **2300** rpm
